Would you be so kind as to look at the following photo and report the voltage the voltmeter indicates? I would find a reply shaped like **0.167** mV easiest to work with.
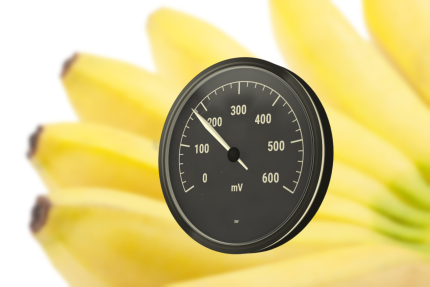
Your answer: **180** mV
